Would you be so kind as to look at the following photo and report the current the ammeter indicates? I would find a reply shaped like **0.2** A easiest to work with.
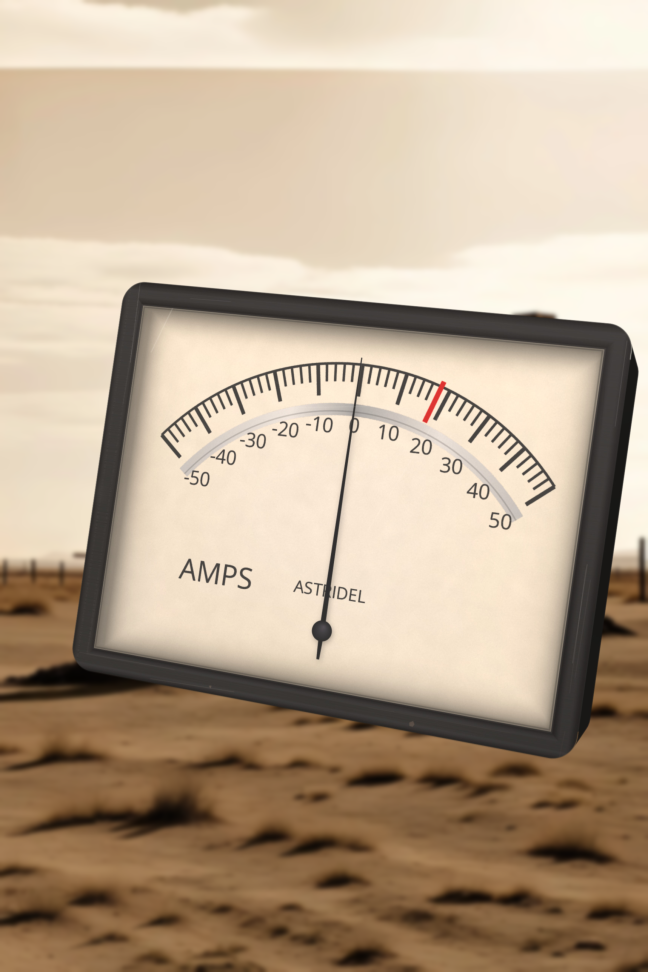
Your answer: **0** A
